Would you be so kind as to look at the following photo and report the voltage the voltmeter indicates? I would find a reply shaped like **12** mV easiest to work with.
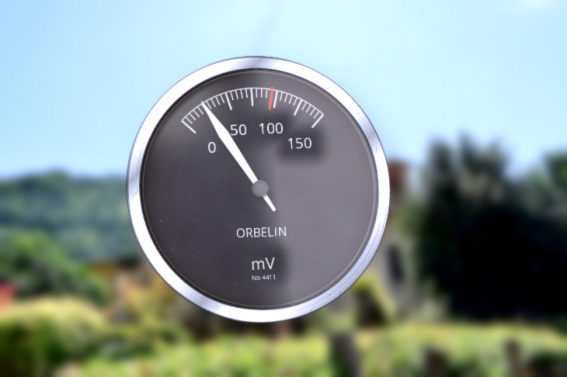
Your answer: **25** mV
